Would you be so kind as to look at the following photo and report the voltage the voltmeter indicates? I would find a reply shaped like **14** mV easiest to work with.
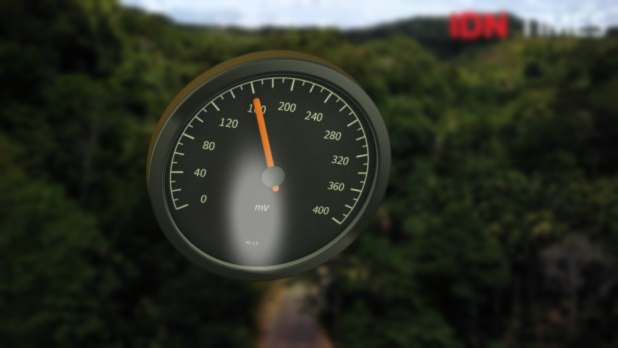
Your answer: **160** mV
